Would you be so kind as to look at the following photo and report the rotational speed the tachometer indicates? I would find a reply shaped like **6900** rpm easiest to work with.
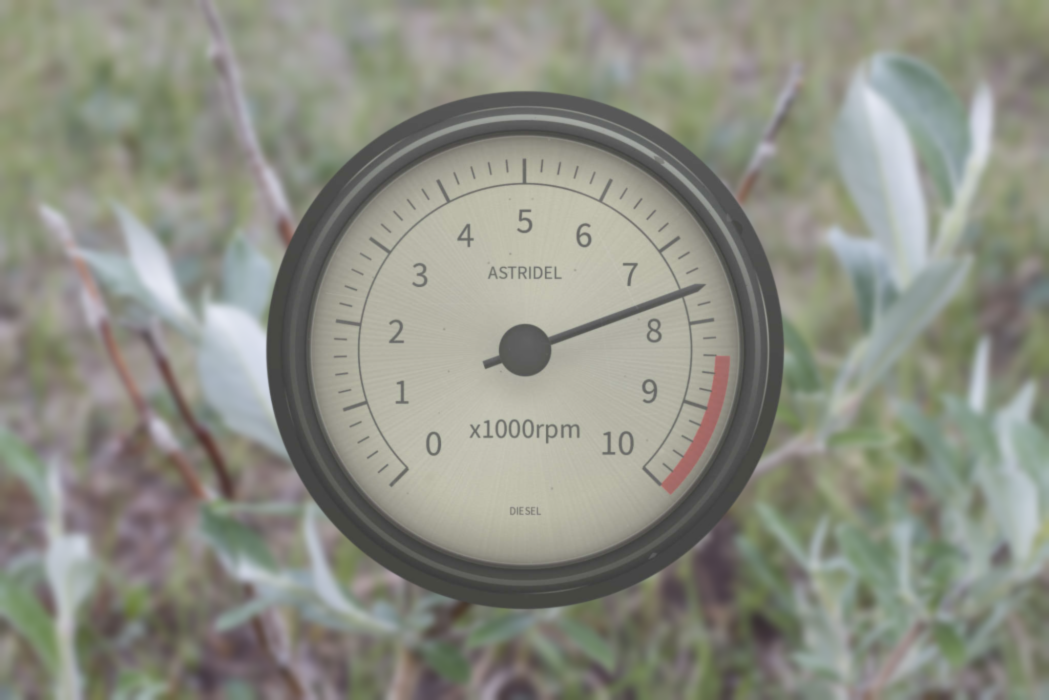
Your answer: **7600** rpm
